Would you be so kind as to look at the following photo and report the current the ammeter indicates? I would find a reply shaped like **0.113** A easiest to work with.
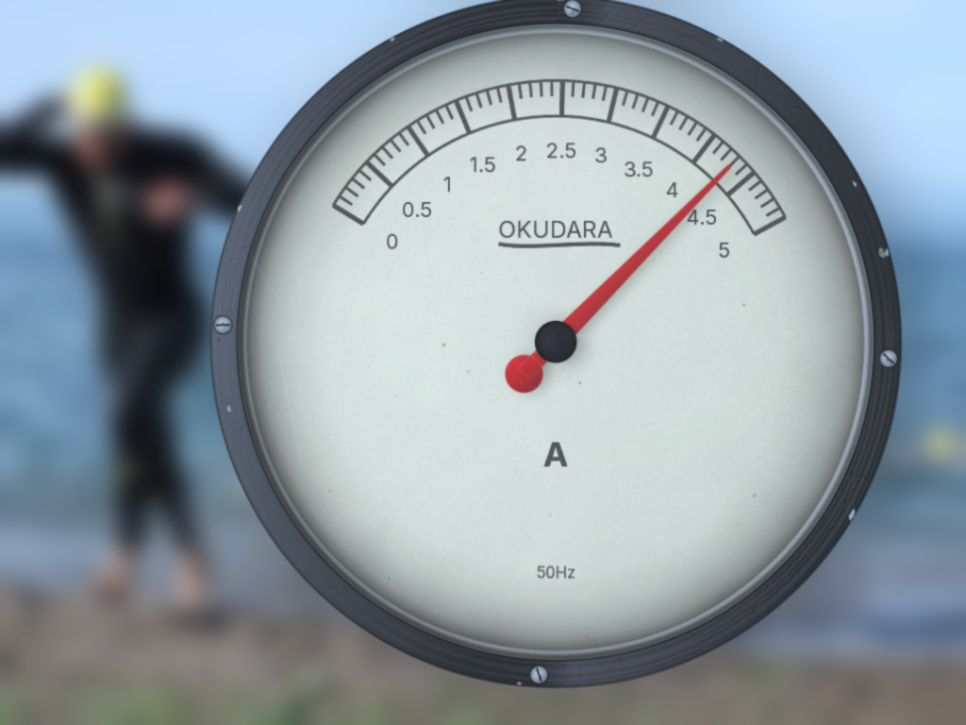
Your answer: **4.3** A
